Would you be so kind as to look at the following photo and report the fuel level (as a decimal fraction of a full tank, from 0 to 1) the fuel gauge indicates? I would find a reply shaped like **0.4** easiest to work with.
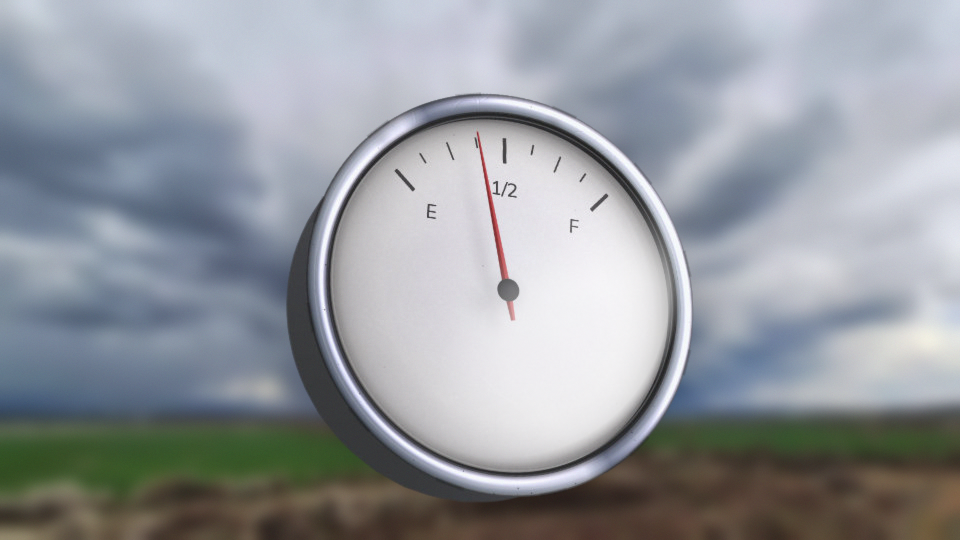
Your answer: **0.375**
